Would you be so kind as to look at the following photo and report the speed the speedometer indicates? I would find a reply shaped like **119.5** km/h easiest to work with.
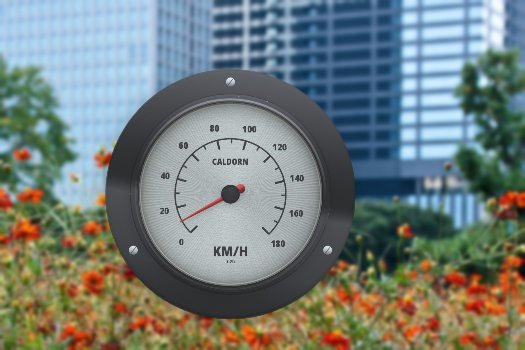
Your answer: **10** km/h
